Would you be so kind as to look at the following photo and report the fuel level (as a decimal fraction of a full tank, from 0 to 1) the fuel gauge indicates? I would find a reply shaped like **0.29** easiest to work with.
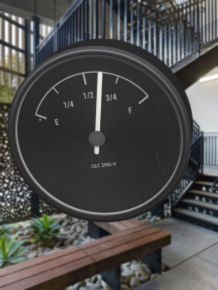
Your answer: **0.625**
